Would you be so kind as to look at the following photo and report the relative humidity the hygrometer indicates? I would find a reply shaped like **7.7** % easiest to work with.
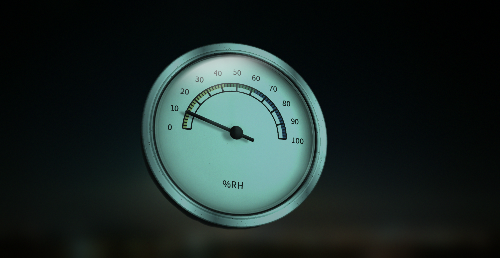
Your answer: **10** %
